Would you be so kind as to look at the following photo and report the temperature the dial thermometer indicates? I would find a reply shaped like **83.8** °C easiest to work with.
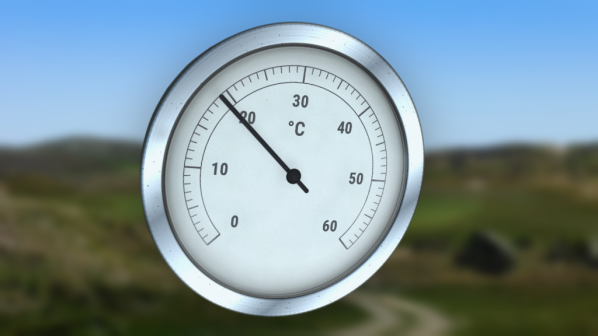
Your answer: **19** °C
